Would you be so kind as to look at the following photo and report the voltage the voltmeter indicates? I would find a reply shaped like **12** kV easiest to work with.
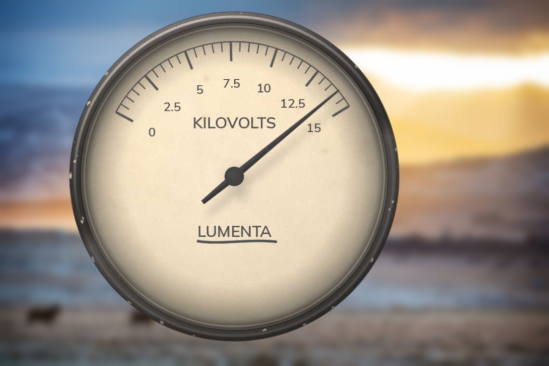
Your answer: **14** kV
